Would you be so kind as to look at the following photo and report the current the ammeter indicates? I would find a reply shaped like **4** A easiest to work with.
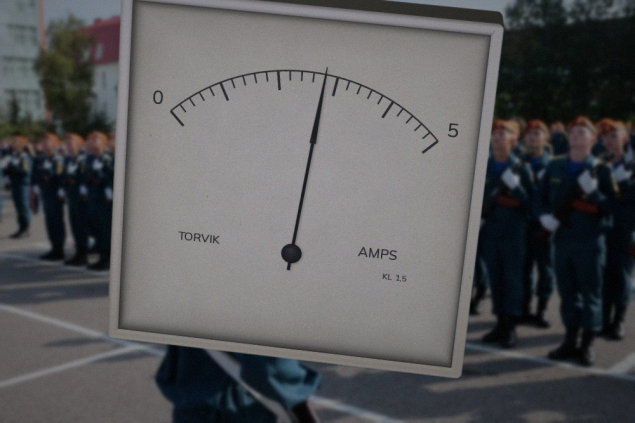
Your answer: **2.8** A
